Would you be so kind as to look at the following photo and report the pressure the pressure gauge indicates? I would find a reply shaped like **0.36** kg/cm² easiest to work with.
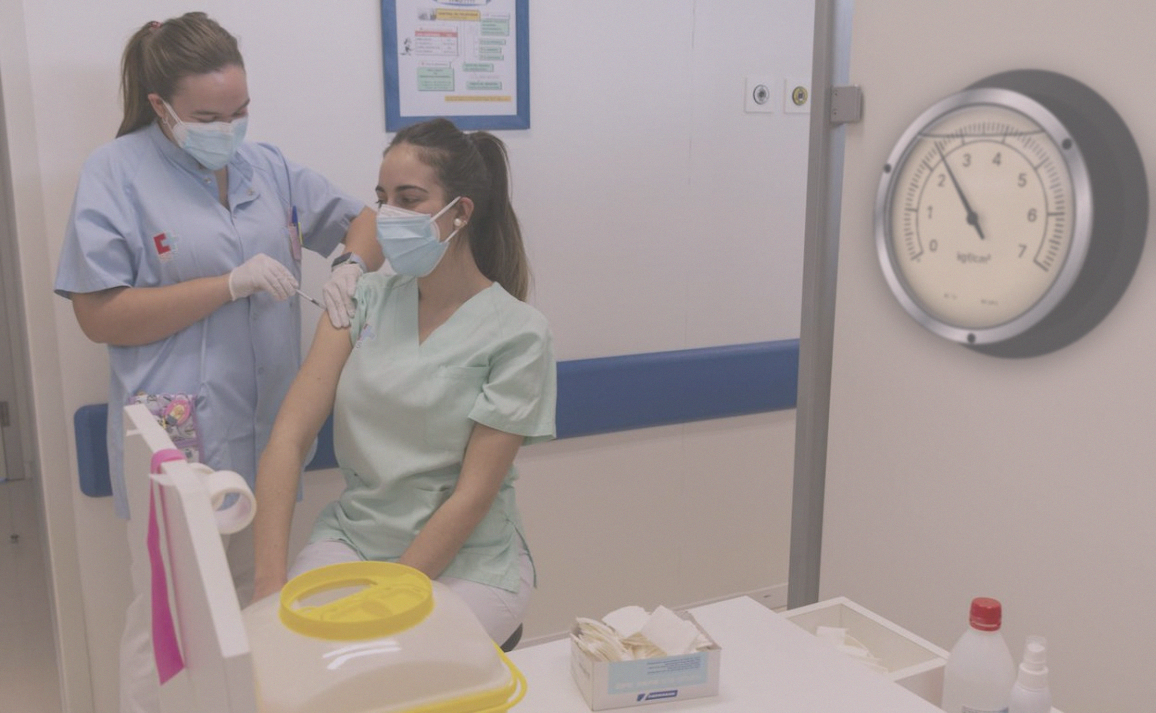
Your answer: **2.5** kg/cm²
